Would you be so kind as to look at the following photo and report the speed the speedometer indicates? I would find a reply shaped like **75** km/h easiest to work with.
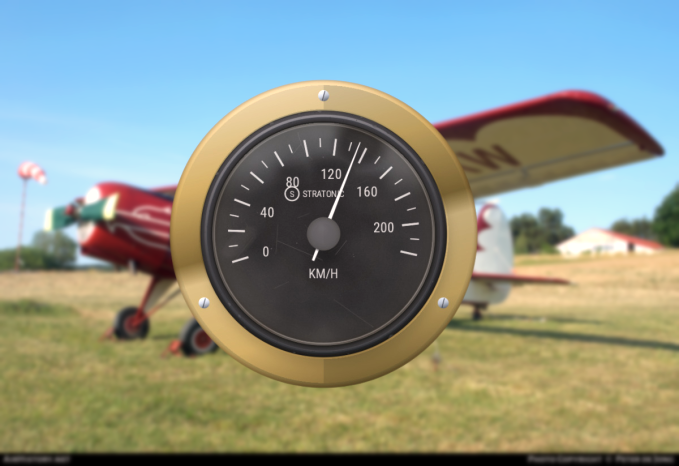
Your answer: **135** km/h
